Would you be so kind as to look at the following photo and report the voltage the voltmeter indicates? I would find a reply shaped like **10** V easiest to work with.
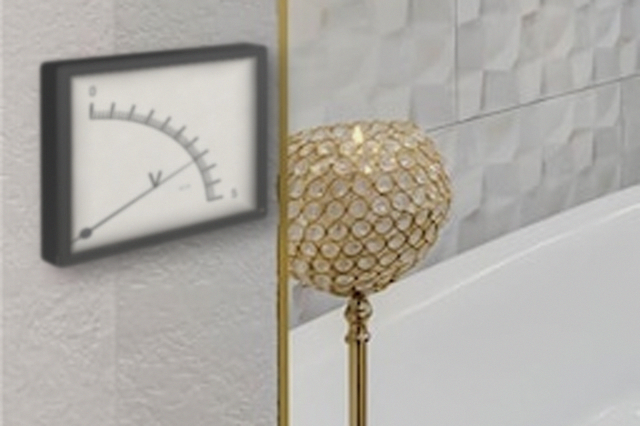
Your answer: **3.5** V
